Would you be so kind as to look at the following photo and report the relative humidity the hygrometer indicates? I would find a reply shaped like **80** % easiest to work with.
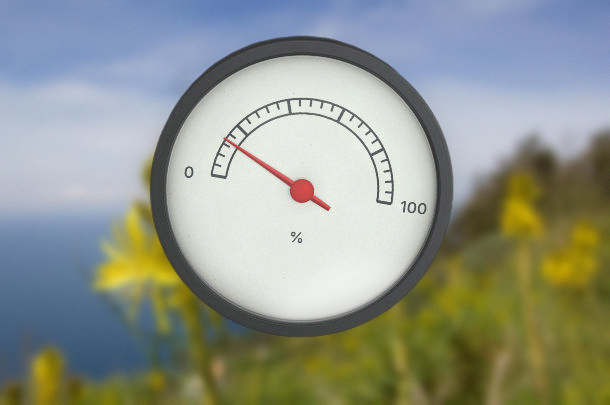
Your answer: **14** %
